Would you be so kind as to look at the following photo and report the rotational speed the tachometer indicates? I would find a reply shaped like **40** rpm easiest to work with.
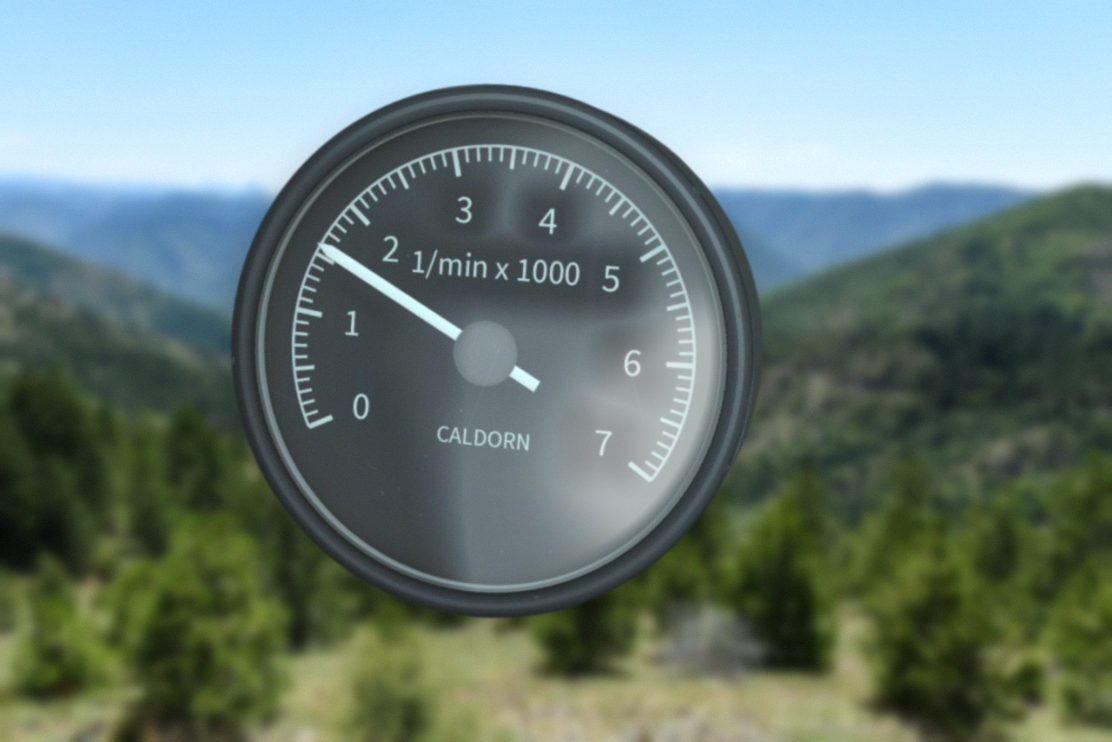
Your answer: **1600** rpm
